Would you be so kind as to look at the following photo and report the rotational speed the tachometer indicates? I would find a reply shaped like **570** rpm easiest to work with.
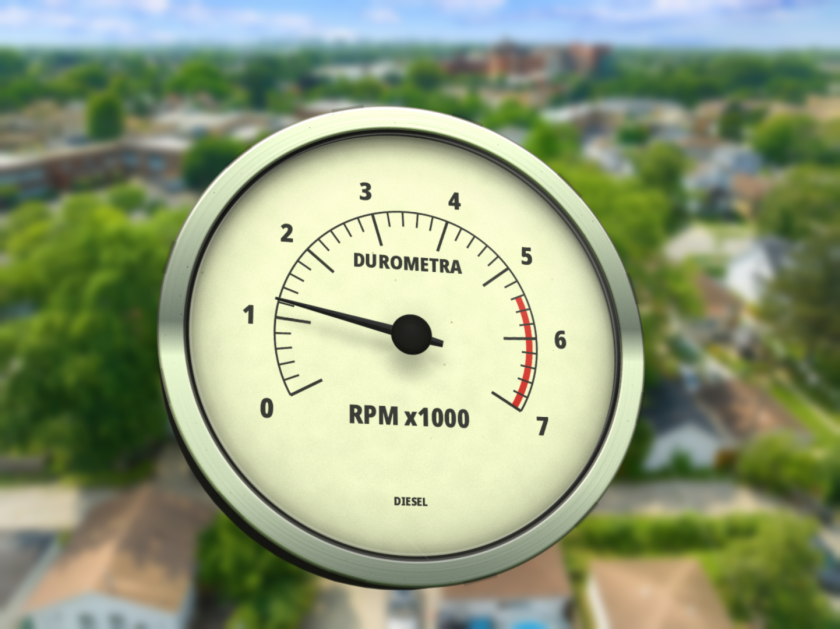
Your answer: **1200** rpm
